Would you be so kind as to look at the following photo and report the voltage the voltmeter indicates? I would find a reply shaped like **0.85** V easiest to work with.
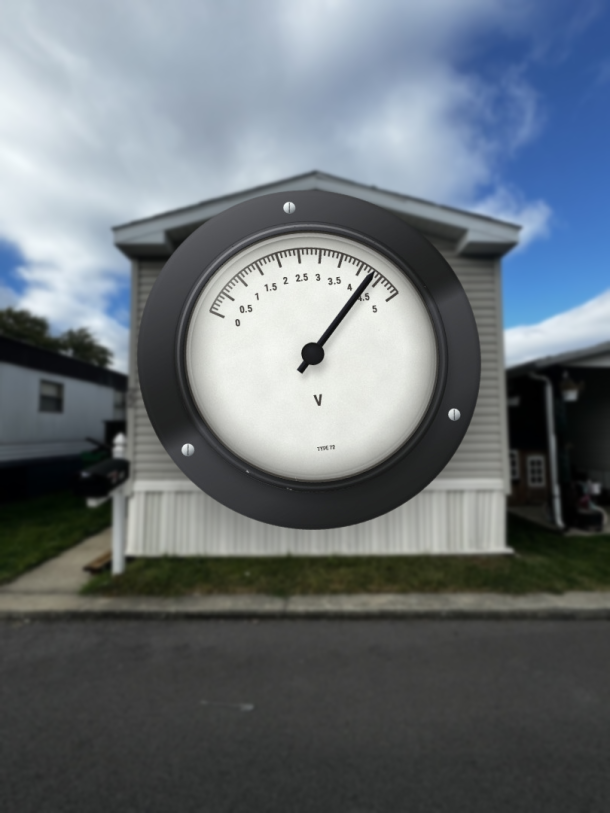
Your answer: **4.3** V
